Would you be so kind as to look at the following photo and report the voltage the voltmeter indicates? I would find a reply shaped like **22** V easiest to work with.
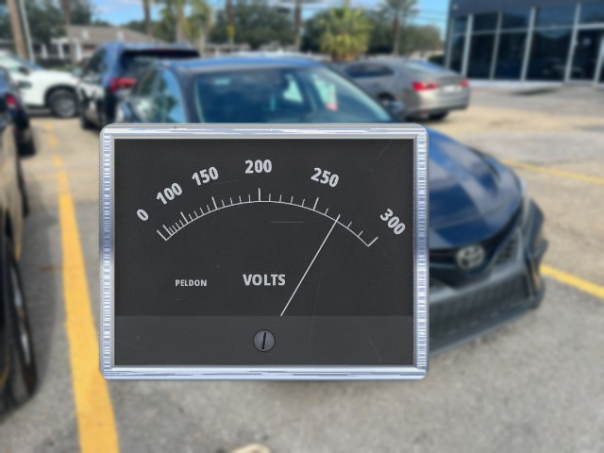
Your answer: **270** V
